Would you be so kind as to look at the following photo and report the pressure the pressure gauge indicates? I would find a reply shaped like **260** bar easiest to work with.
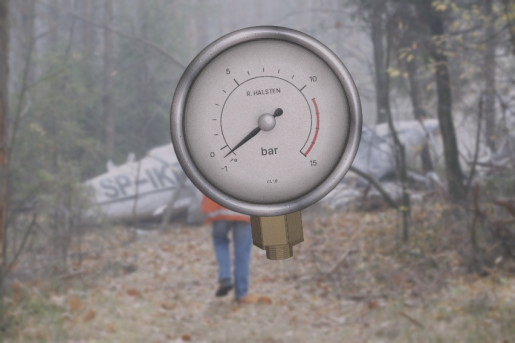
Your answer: **-0.5** bar
